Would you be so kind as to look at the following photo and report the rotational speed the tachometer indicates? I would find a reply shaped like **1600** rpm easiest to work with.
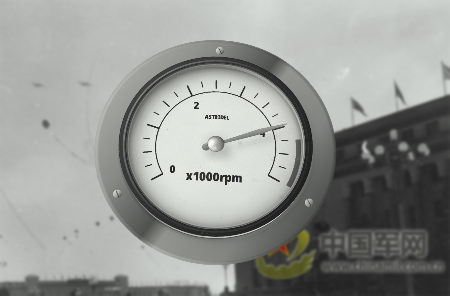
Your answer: **4000** rpm
